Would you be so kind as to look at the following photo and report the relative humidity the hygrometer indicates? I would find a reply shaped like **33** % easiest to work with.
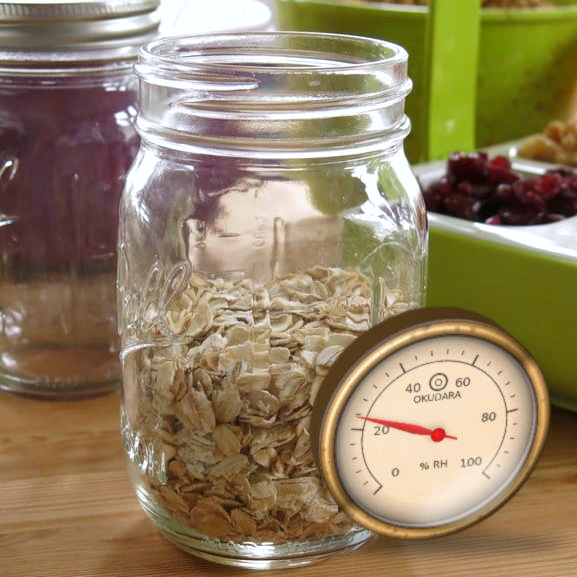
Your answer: **24** %
